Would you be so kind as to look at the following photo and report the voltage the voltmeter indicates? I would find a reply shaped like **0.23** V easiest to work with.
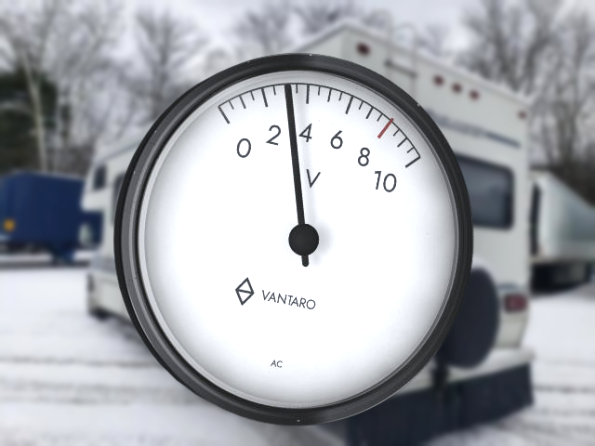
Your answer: **3** V
